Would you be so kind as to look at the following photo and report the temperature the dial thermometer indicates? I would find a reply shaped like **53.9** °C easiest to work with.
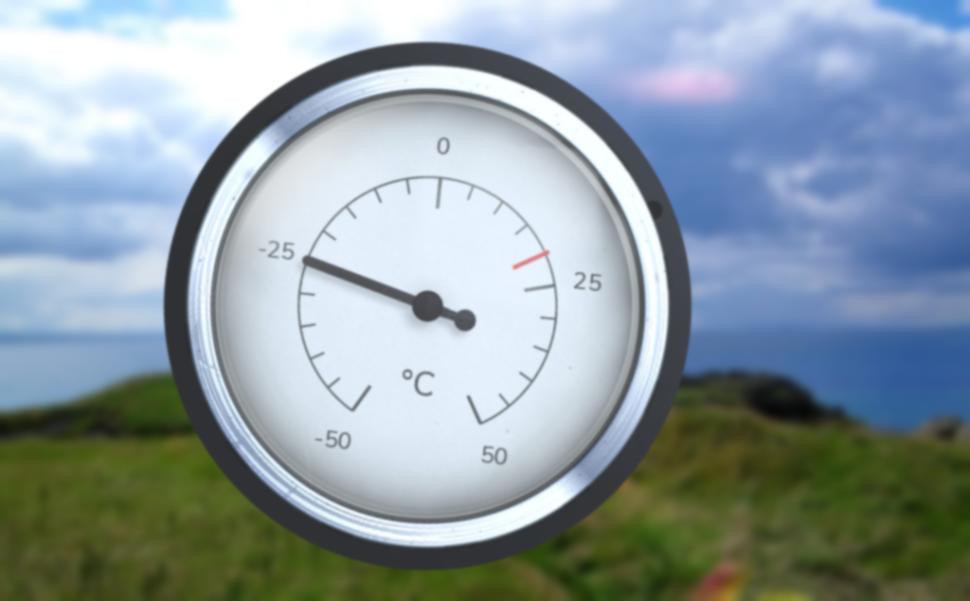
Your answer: **-25** °C
